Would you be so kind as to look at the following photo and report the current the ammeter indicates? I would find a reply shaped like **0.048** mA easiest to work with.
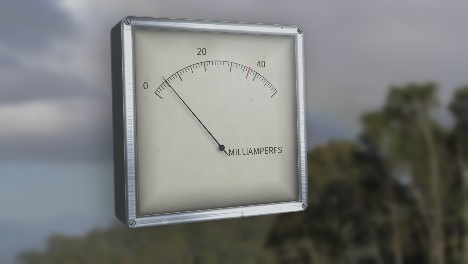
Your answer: **5** mA
